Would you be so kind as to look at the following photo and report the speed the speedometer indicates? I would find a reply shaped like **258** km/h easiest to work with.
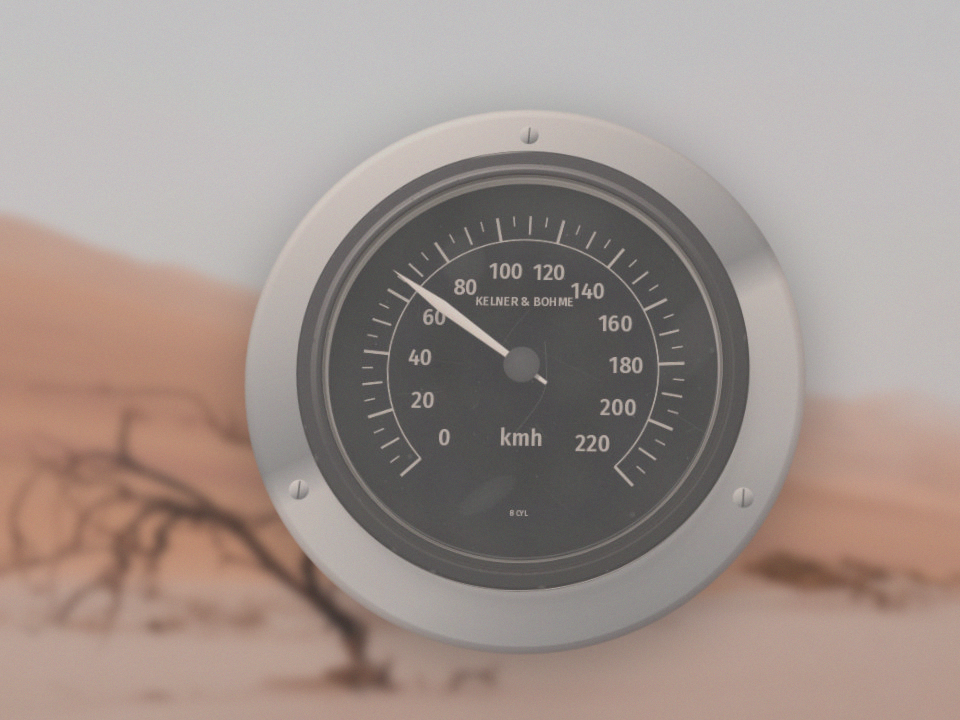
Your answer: **65** km/h
